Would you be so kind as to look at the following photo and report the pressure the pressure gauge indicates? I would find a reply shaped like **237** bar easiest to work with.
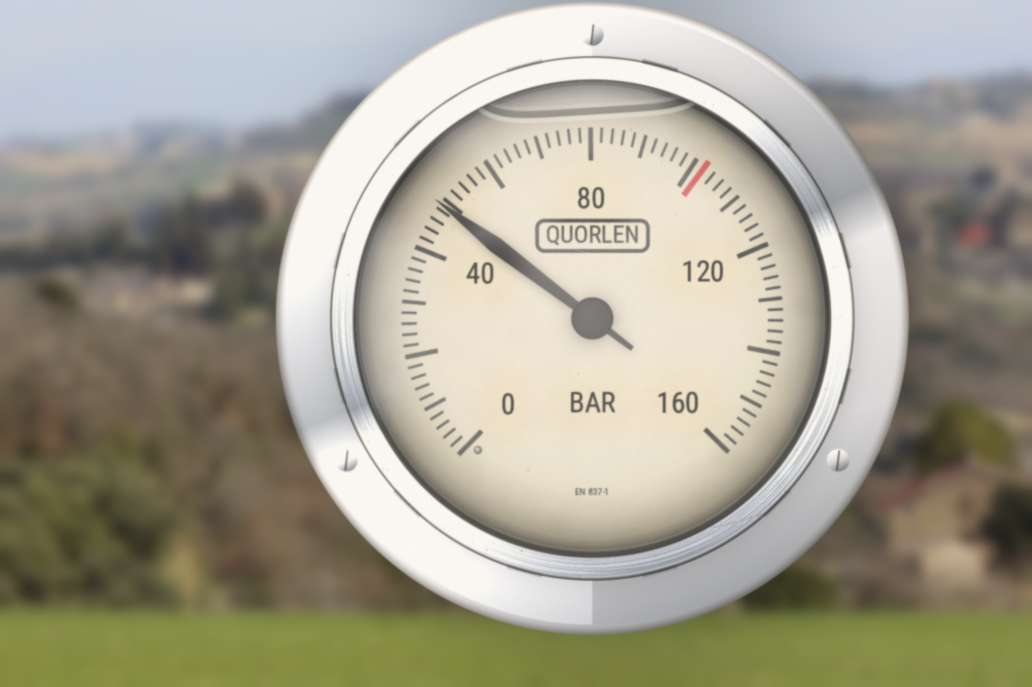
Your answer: **49** bar
